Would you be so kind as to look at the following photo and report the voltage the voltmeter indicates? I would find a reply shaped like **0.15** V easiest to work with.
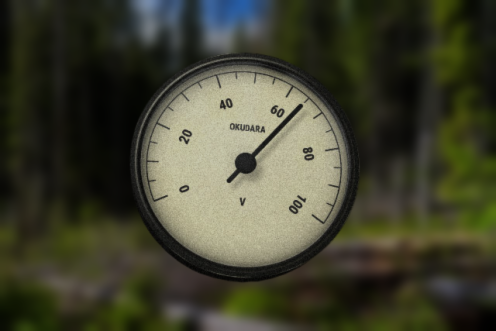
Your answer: **65** V
